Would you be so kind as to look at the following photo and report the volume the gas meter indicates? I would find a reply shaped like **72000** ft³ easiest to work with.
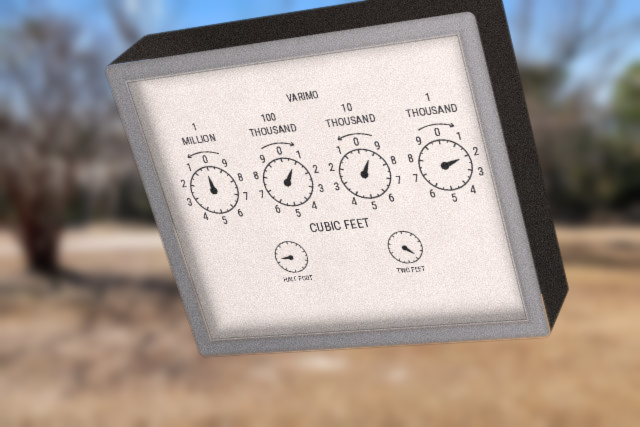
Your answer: **9200** ft³
